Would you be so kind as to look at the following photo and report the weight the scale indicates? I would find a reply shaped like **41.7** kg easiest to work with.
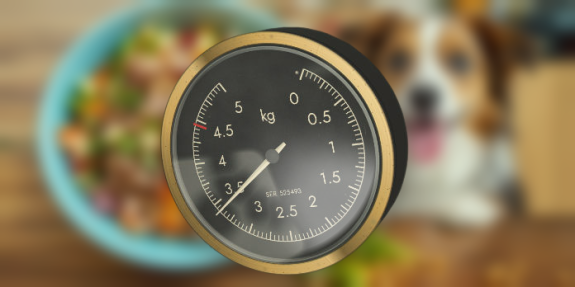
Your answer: **3.4** kg
